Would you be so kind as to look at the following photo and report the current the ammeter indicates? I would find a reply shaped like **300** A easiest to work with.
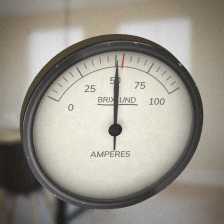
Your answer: **50** A
